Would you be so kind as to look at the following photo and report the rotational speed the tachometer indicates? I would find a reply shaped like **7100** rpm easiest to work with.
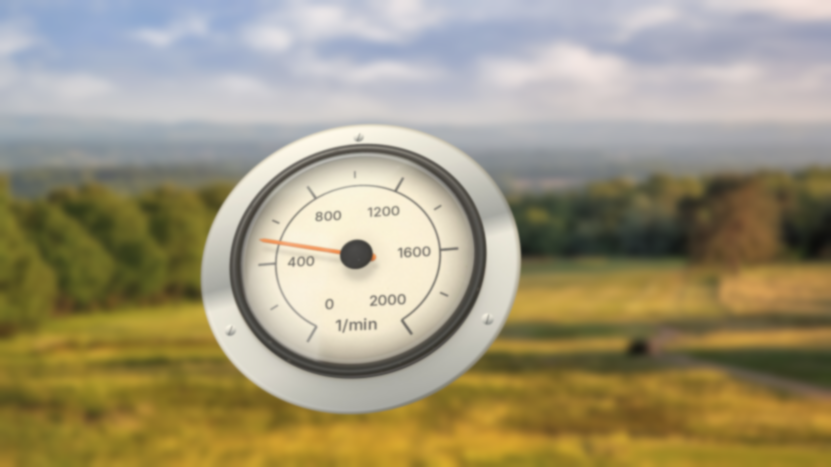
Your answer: **500** rpm
